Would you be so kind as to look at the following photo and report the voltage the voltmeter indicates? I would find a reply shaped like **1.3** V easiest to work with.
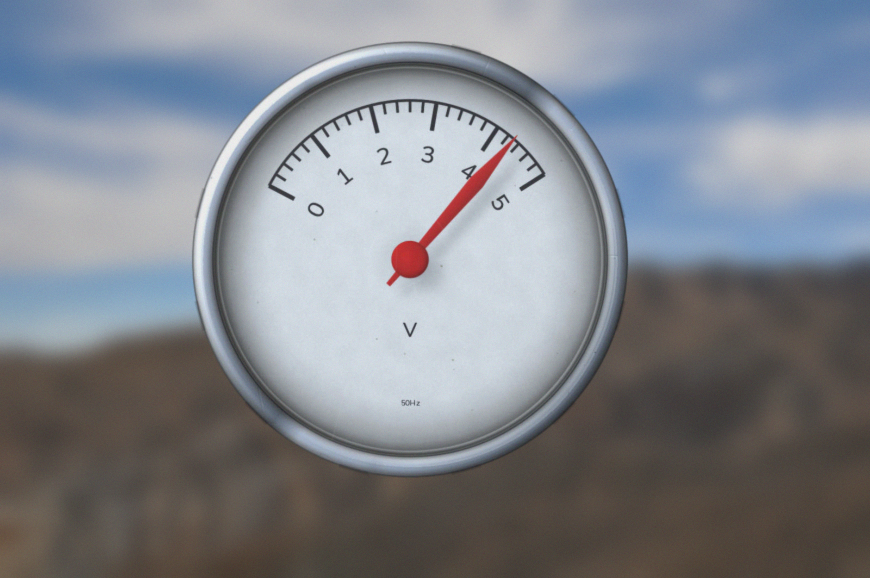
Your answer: **4.3** V
